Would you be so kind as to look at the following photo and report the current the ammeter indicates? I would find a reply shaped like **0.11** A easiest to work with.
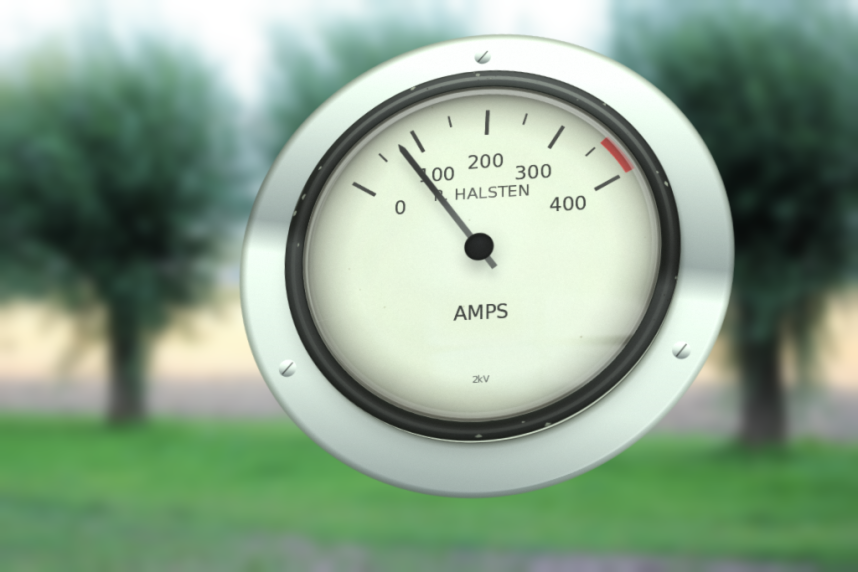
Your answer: **75** A
